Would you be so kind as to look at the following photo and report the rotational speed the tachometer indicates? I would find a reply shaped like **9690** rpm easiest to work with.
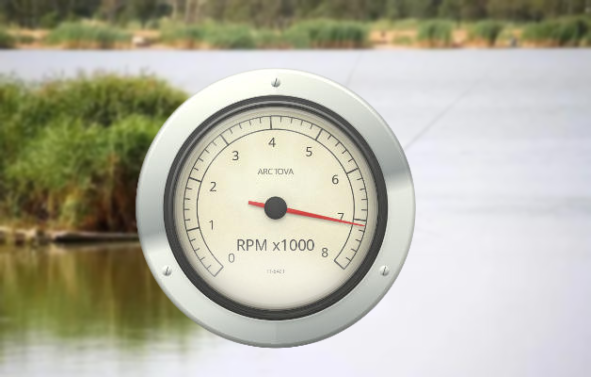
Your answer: **7100** rpm
